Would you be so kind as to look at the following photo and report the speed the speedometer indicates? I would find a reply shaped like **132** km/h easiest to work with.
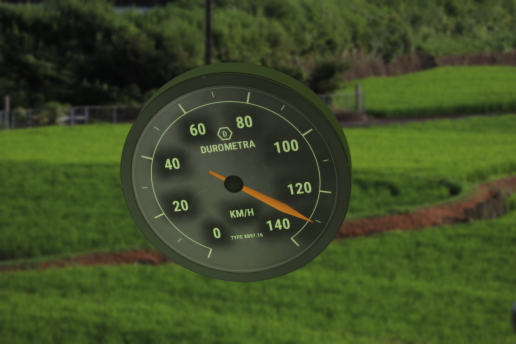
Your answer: **130** km/h
